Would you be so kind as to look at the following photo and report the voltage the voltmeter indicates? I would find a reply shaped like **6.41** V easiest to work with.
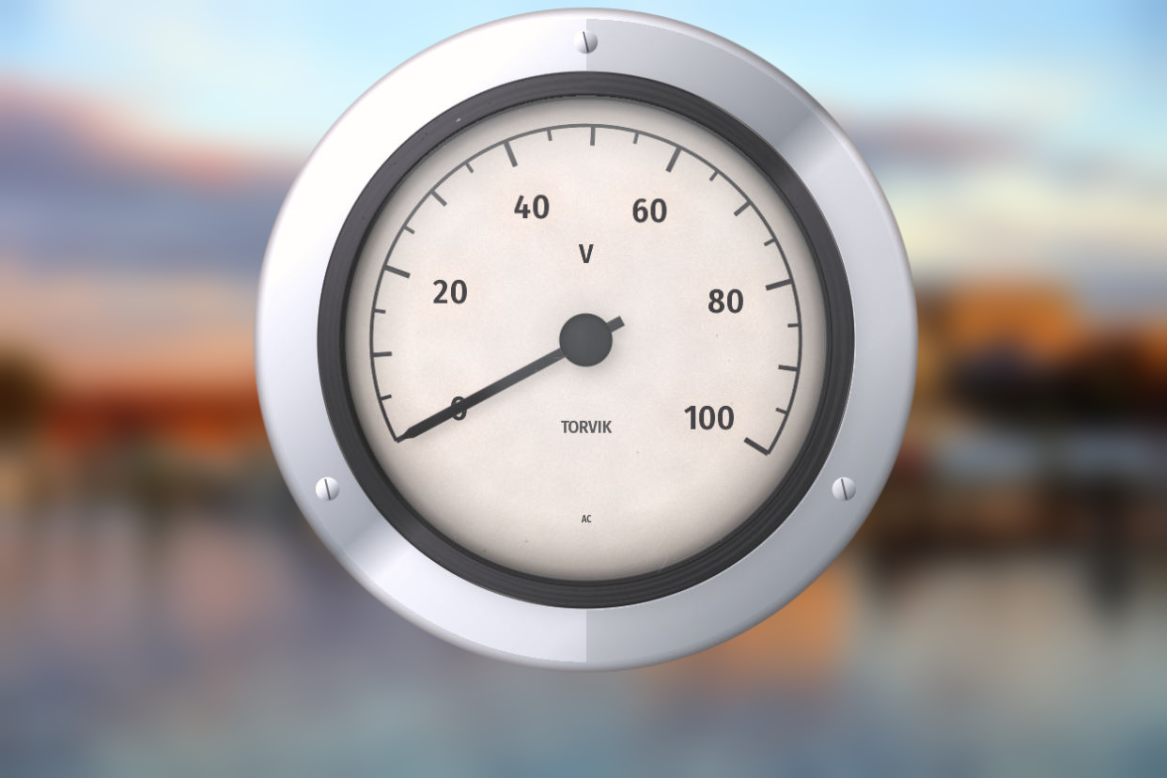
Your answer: **0** V
